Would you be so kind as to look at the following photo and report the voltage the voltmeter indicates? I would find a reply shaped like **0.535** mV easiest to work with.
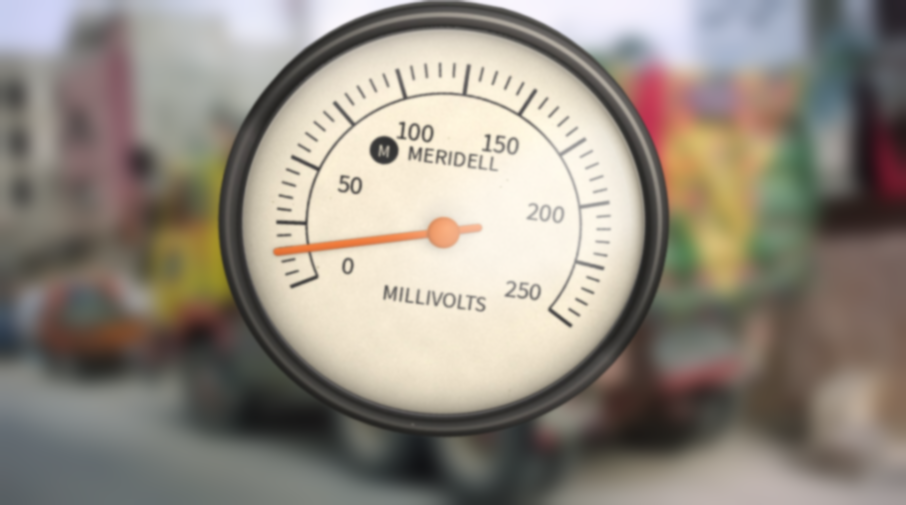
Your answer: **15** mV
